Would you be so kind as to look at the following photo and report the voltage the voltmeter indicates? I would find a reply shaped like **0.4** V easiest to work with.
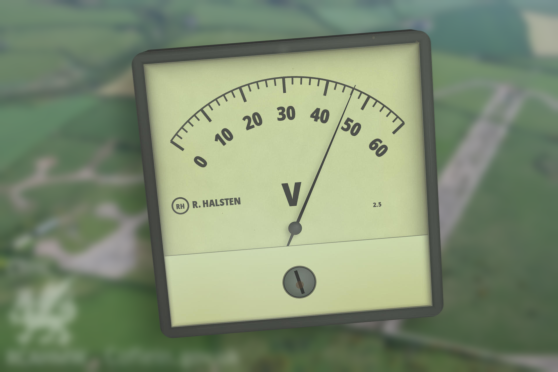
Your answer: **46** V
